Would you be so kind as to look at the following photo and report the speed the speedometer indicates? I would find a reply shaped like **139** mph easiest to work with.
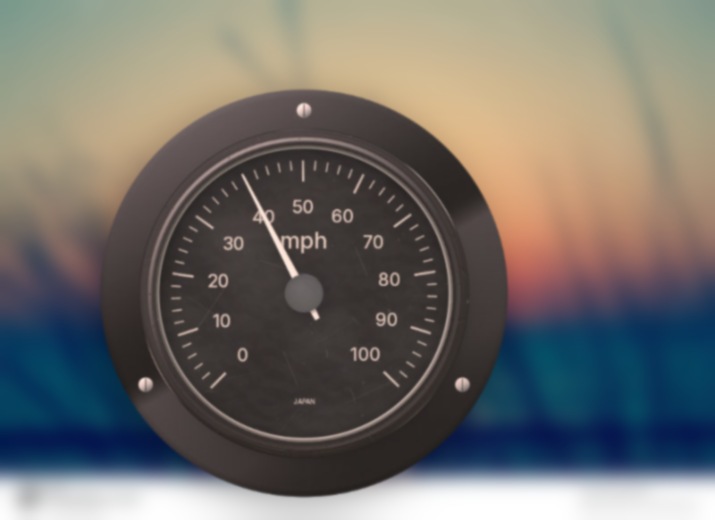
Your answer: **40** mph
